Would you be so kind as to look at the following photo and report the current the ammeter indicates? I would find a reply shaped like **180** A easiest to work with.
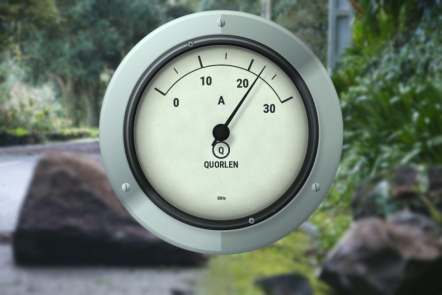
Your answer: **22.5** A
